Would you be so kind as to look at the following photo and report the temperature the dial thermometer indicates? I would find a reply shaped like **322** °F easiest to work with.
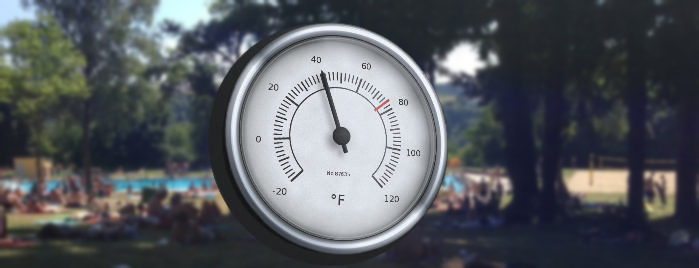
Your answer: **40** °F
